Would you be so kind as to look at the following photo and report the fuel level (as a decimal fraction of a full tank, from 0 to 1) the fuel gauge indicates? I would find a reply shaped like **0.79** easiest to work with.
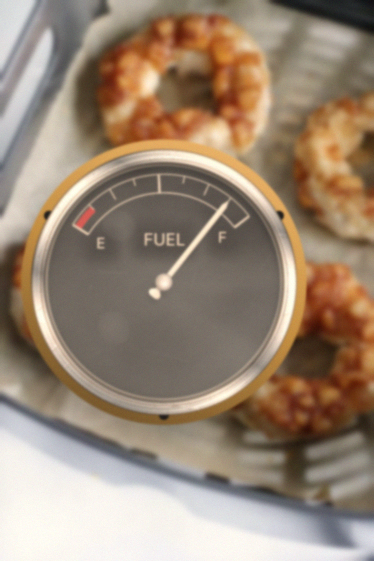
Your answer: **0.875**
